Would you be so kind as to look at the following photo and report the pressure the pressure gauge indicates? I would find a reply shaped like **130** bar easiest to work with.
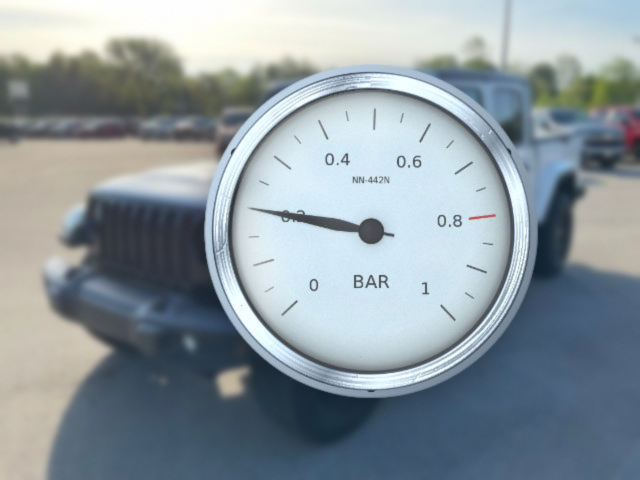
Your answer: **0.2** bar
